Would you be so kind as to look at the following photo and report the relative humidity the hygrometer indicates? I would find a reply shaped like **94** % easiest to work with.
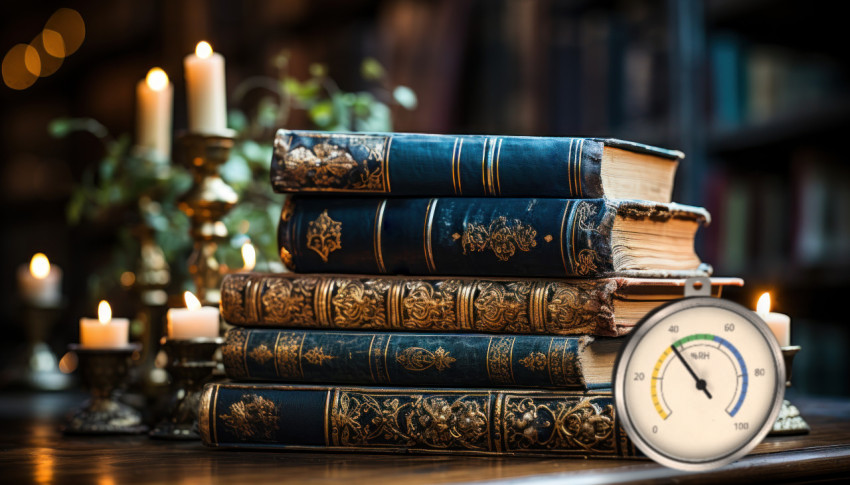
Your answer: **36** %
